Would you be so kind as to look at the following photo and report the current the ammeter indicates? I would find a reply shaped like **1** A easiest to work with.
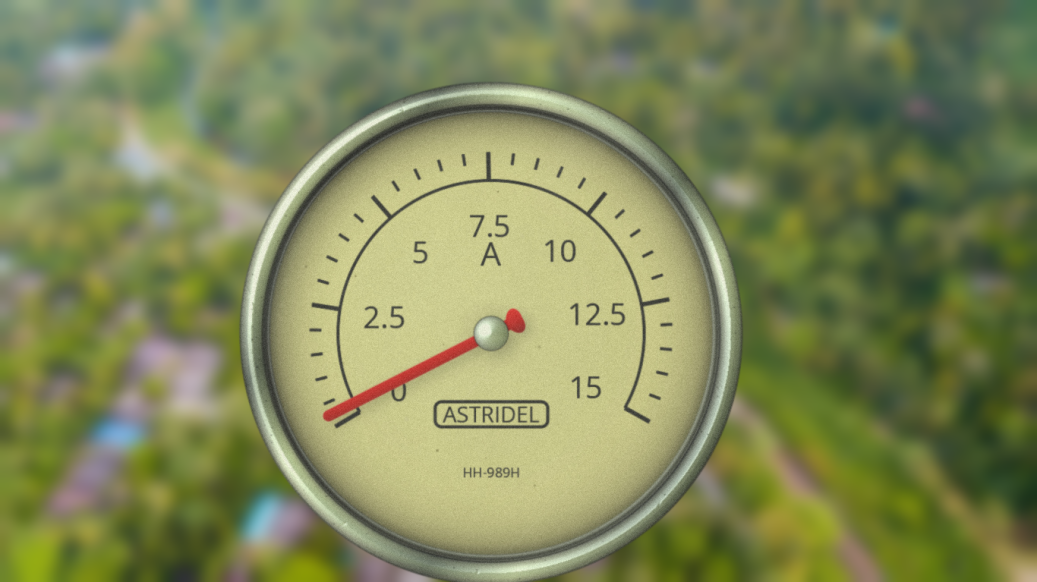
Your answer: **0.25** A
